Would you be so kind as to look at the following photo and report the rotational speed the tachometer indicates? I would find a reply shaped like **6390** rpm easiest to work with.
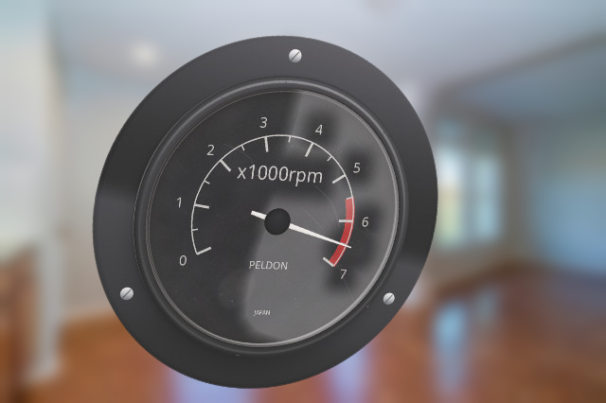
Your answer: **6500** rpm
